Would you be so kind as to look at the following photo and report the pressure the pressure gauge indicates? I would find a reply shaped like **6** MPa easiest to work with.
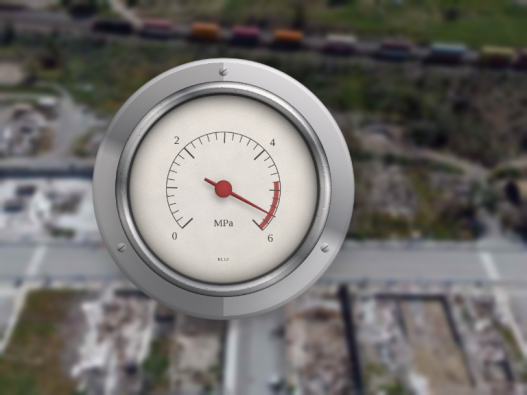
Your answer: **5.6** MPa
